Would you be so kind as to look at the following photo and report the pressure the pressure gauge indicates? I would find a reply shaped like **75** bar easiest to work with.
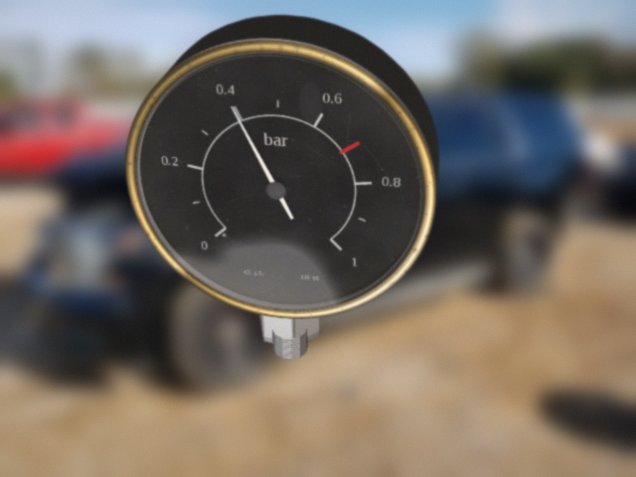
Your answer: **0.4** bar
